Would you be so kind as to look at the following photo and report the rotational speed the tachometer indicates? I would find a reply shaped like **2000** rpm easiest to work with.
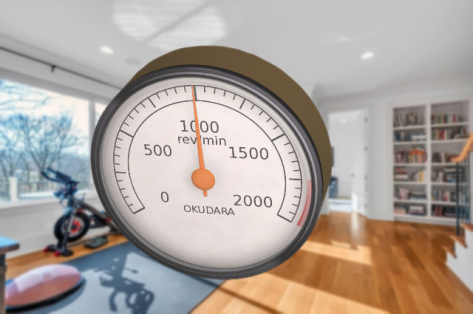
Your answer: **1000** rpm
